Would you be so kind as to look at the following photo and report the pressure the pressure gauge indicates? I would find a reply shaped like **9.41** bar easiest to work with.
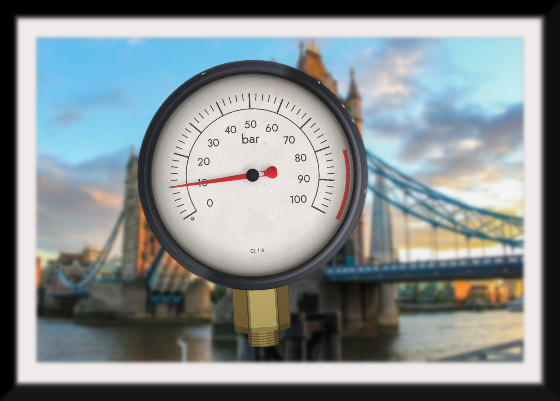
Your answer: **10** bar
